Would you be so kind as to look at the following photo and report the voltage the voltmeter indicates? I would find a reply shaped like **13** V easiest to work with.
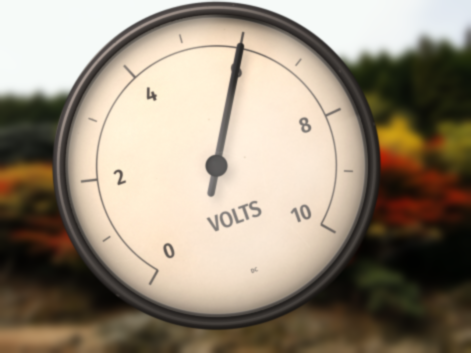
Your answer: **6** V
